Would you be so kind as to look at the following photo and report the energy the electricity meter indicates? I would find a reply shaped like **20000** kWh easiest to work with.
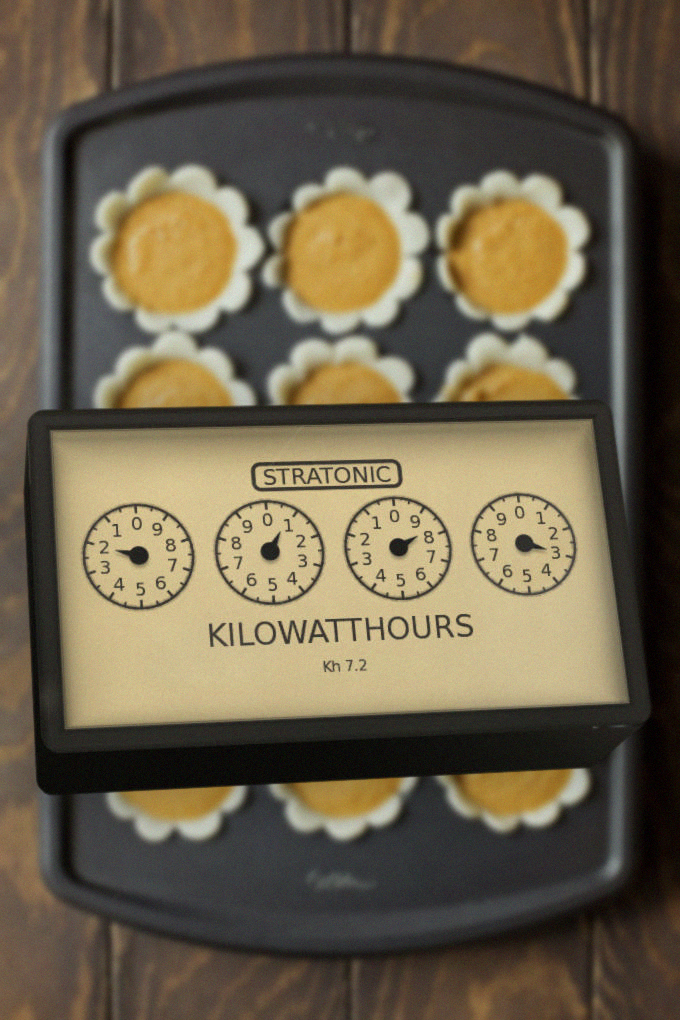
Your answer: **2083** kWh
